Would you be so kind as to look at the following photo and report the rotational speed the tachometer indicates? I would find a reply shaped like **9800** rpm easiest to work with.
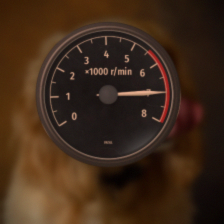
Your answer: **7000** rpm
